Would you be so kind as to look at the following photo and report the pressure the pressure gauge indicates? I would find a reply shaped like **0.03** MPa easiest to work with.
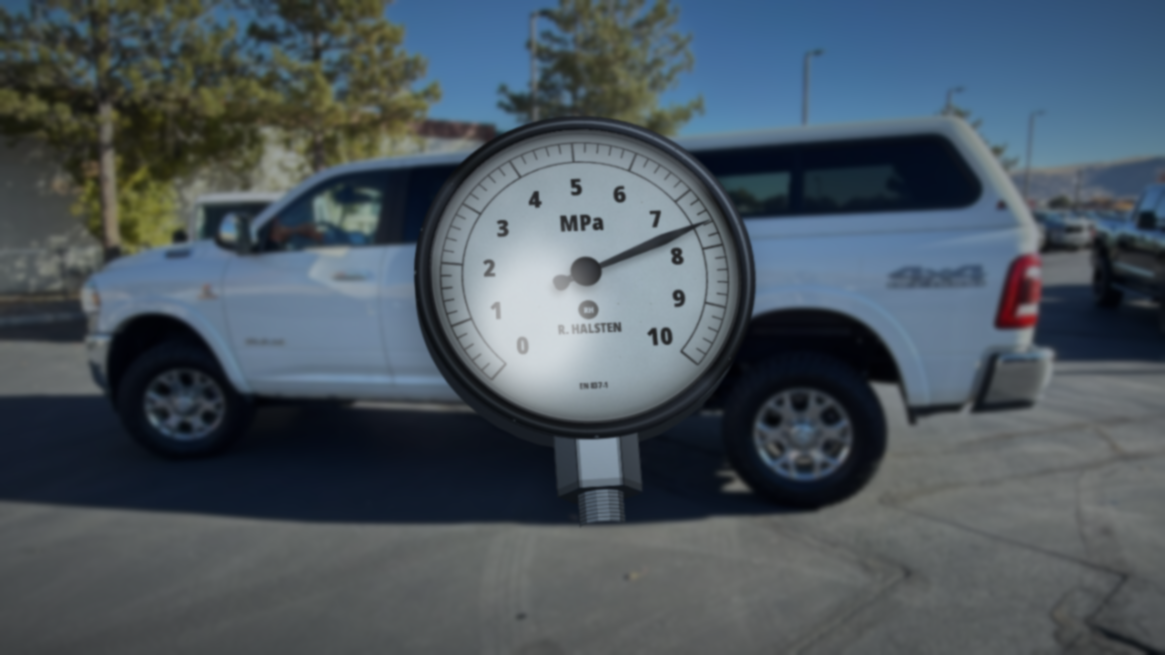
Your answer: **7.6** MPa
